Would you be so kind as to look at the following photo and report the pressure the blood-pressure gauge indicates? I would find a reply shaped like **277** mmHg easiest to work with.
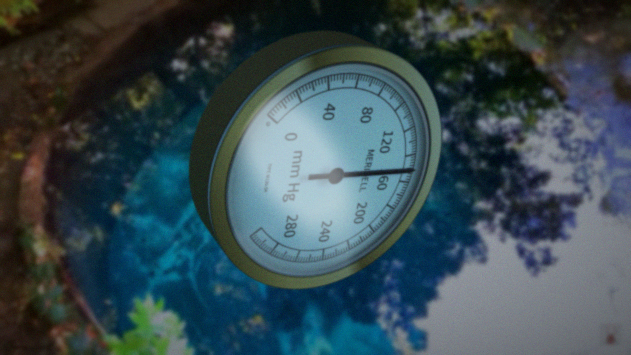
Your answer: **150** mmHg
